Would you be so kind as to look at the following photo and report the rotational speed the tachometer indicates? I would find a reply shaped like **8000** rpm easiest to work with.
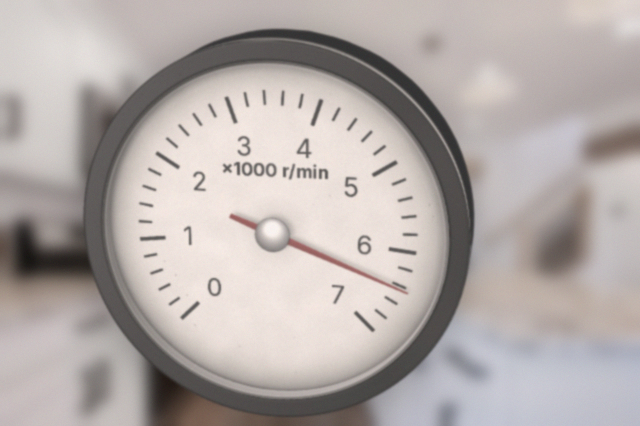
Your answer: **6400** rpm
